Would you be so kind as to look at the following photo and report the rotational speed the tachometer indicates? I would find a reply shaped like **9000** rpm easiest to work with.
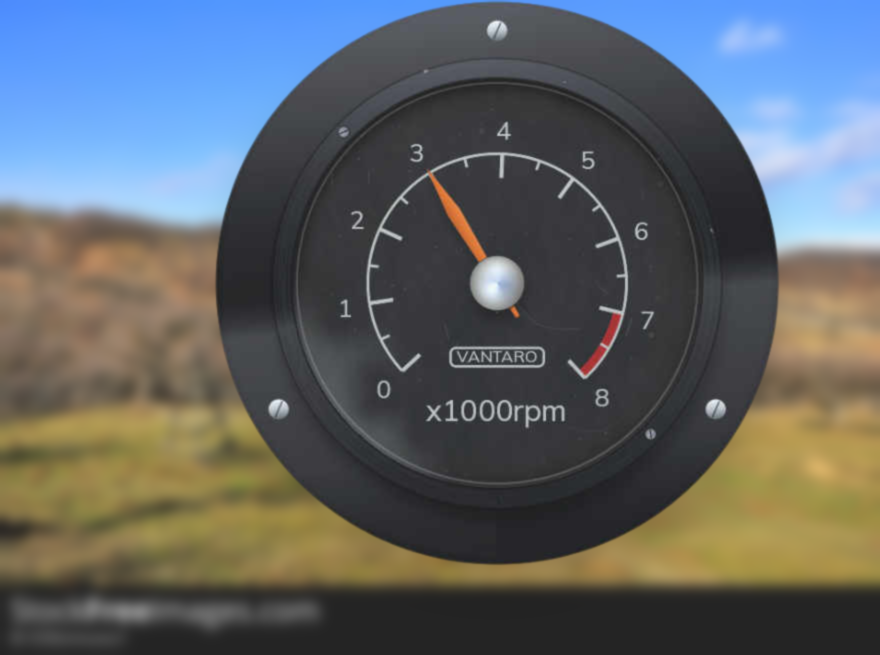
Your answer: **3000** rpm
